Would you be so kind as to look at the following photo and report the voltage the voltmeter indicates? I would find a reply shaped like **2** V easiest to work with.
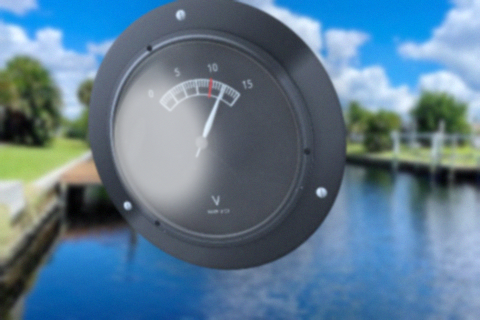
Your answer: **12.5** V
